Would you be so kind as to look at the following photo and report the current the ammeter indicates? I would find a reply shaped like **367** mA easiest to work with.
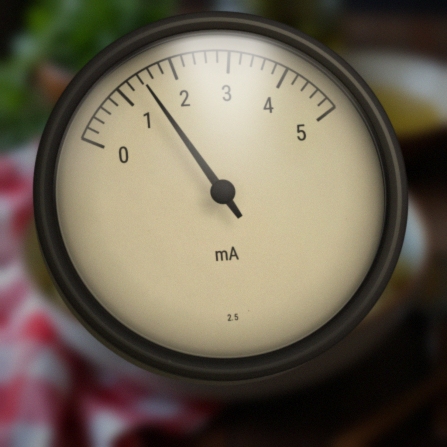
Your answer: **1.4** mA
